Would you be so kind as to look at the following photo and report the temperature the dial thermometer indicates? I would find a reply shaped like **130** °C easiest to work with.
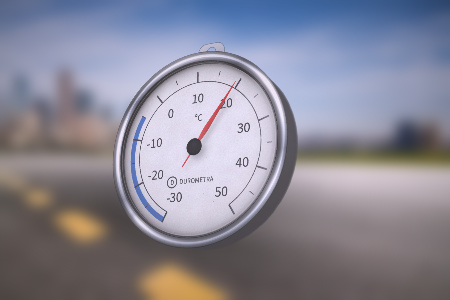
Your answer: **20** °C
